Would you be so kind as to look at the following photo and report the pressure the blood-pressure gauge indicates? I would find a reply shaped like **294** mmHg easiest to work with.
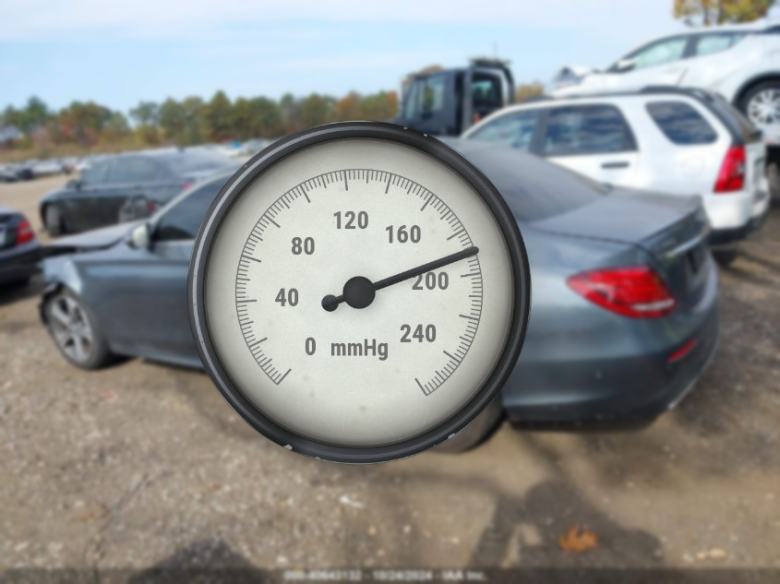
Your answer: **190** mmHg
